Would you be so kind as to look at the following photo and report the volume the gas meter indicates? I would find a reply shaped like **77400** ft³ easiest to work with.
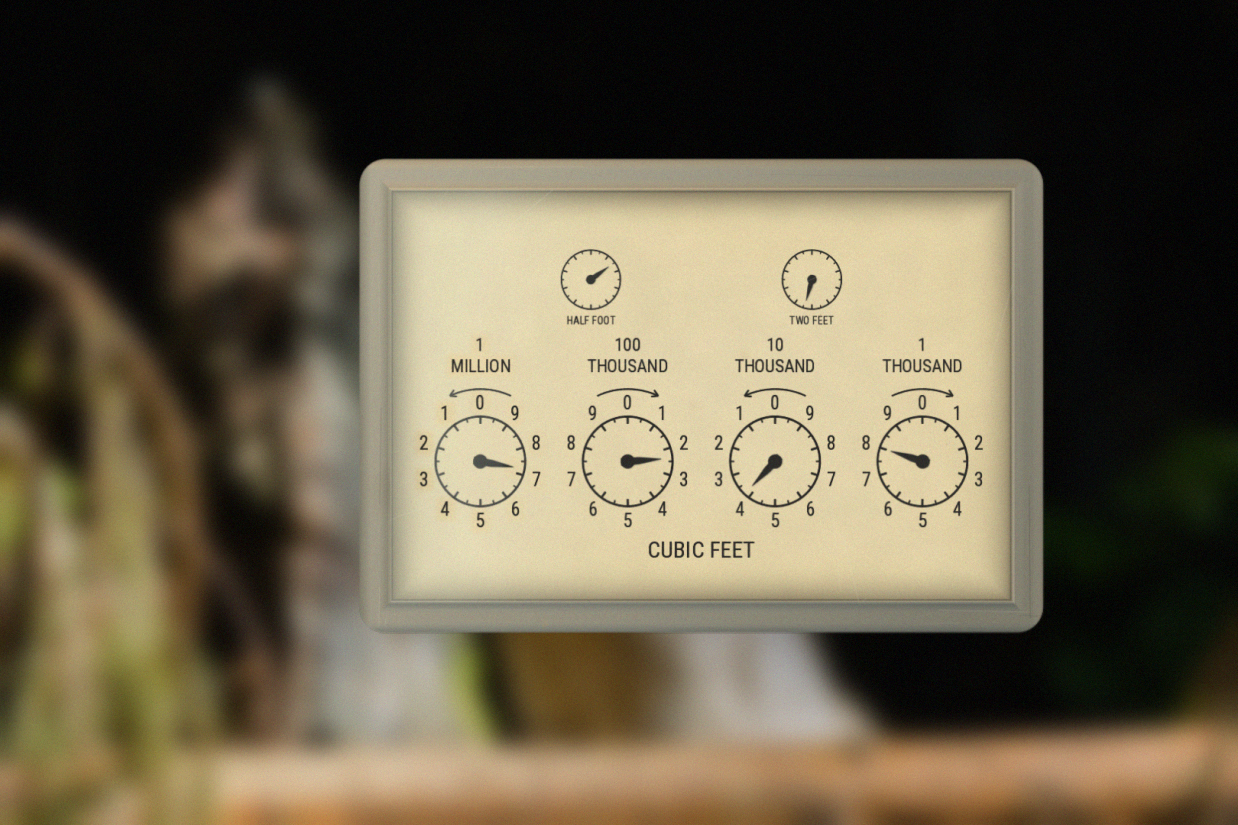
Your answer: **723800** ft³
